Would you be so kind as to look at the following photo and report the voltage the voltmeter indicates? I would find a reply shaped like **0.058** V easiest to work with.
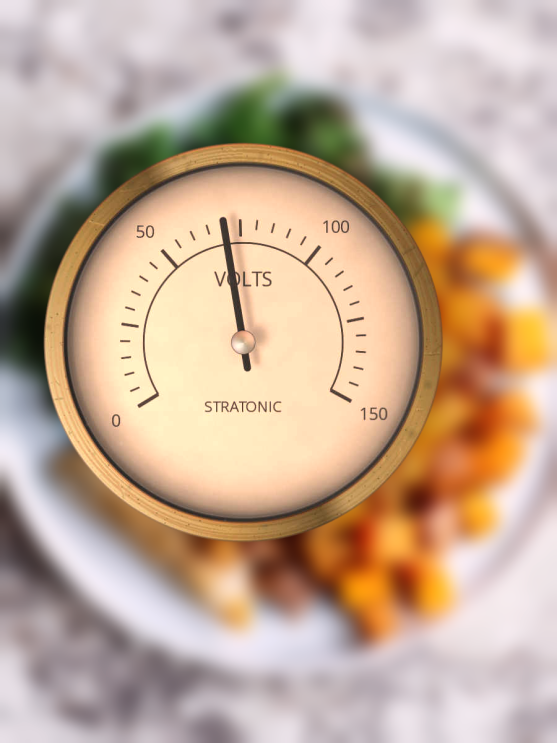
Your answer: **70** V
